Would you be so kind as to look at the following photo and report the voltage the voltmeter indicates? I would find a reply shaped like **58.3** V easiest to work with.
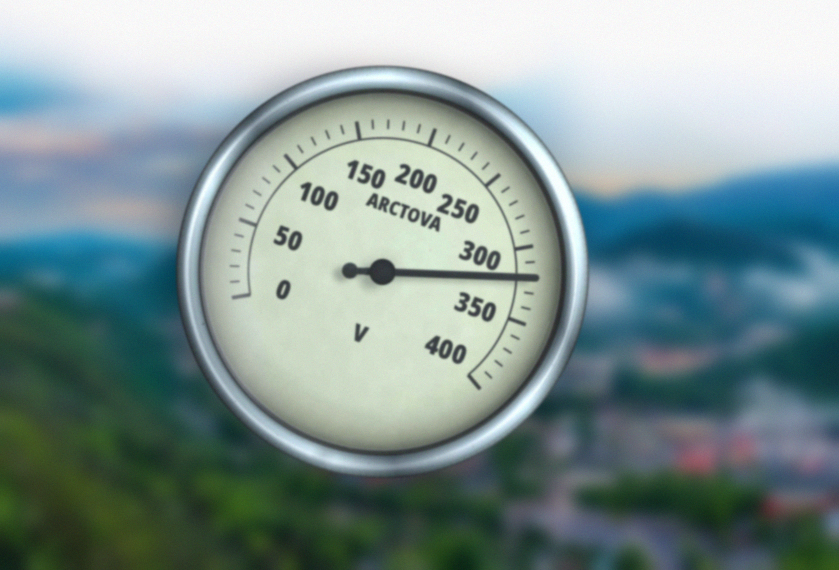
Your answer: **320** V
